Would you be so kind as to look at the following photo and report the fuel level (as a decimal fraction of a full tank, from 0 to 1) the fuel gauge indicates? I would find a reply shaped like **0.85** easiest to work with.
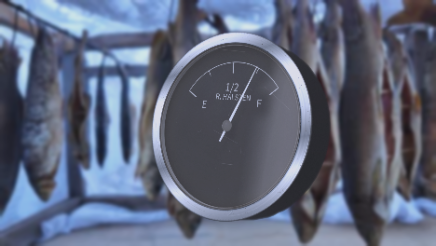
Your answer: **0.75**
